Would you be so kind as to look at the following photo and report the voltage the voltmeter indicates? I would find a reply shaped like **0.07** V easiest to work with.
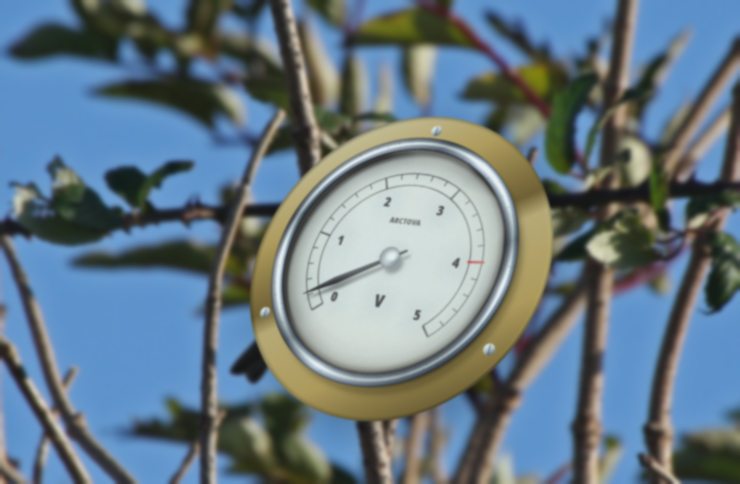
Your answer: **0.2** V
